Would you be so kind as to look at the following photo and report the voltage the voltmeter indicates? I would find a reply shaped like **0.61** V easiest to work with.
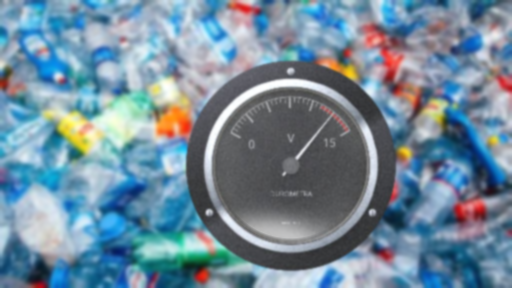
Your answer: **12.5** V
